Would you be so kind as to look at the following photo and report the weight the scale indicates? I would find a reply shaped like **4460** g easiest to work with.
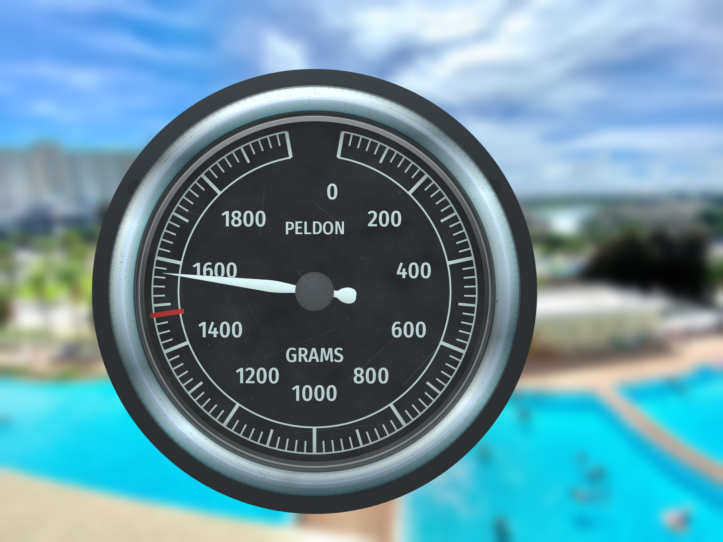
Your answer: **1570** g
